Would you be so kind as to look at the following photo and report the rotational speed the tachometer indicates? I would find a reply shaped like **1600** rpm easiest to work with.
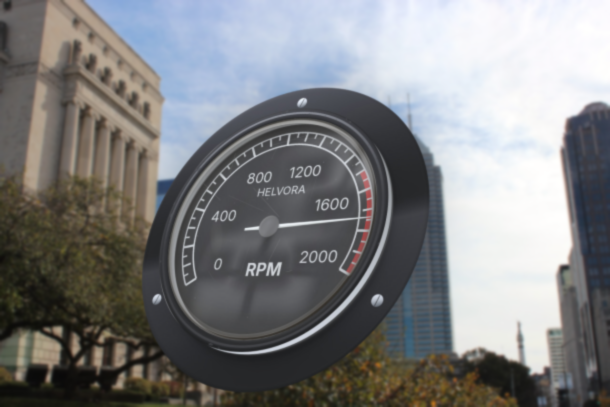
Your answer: **1750** rpm
